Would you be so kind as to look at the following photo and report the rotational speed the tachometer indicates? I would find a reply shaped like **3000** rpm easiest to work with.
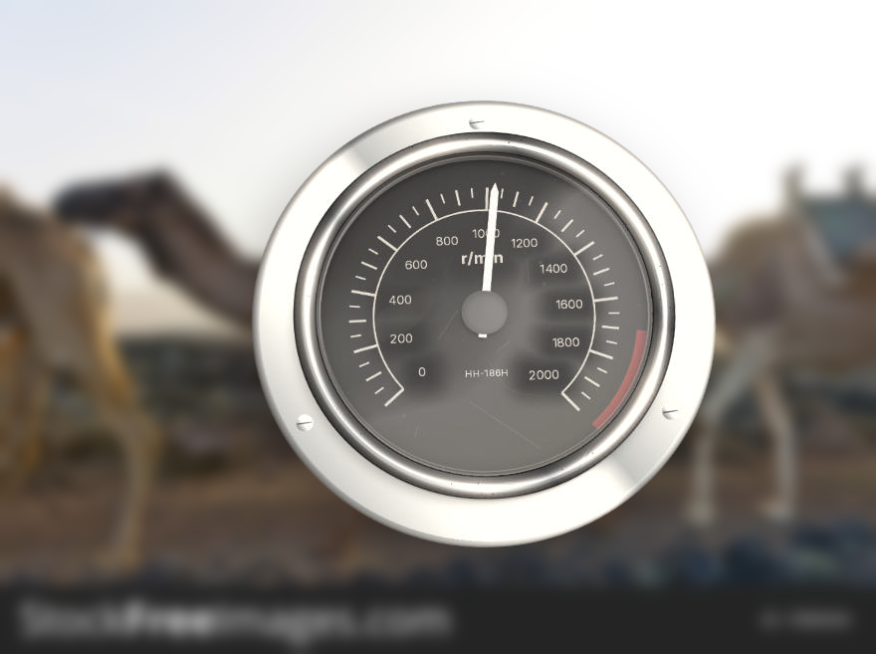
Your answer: **1025** rpm
